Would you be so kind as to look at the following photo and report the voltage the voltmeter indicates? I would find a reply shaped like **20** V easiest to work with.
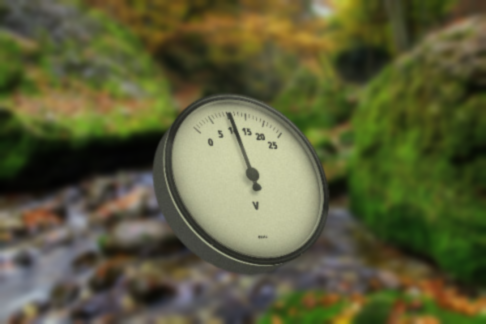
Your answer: **10** V
